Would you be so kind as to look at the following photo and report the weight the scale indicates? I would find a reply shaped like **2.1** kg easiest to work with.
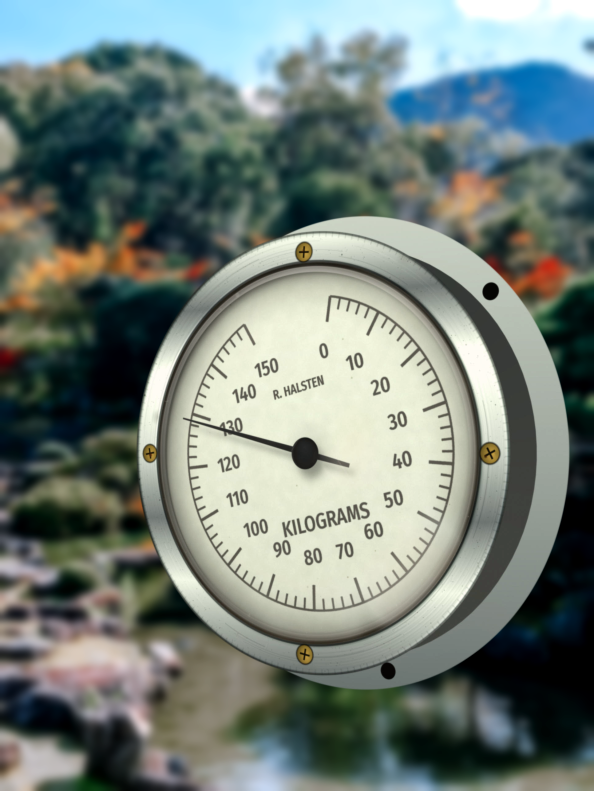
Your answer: **129** kg
